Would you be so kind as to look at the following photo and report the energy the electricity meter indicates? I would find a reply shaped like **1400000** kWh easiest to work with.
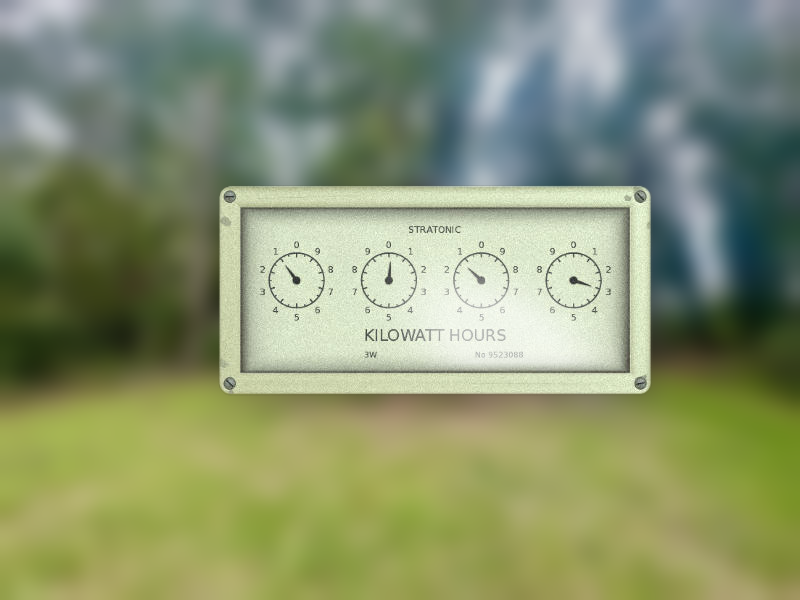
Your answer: **1013** kWh
